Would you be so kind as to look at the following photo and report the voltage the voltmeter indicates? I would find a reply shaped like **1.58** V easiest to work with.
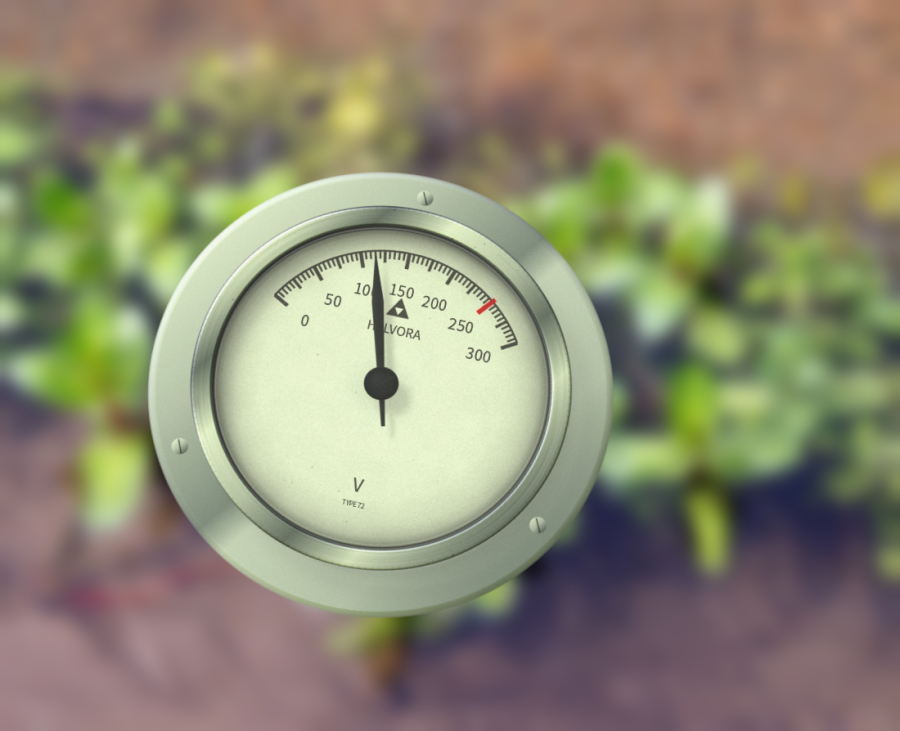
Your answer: **115** V
